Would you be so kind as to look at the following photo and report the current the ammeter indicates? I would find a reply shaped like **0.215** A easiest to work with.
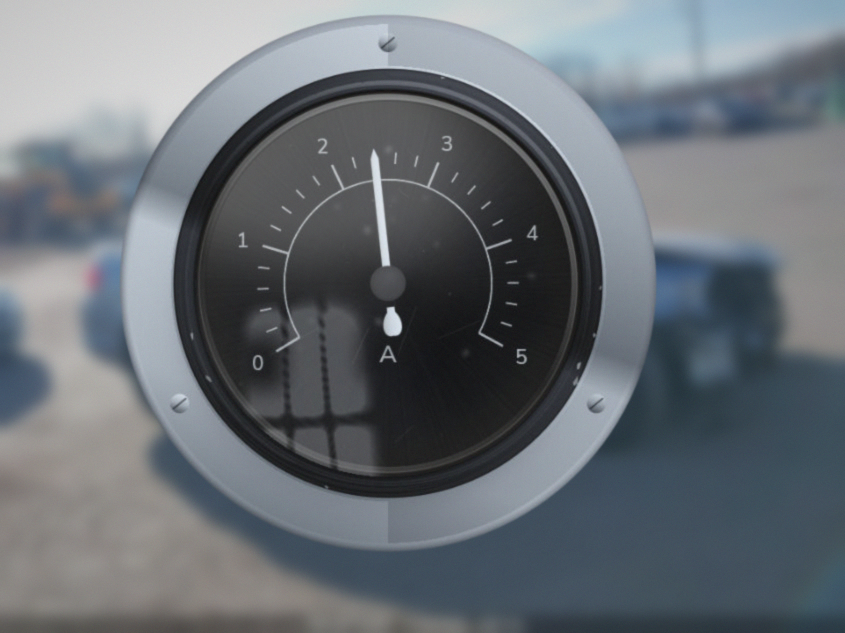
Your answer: **2.4** A
